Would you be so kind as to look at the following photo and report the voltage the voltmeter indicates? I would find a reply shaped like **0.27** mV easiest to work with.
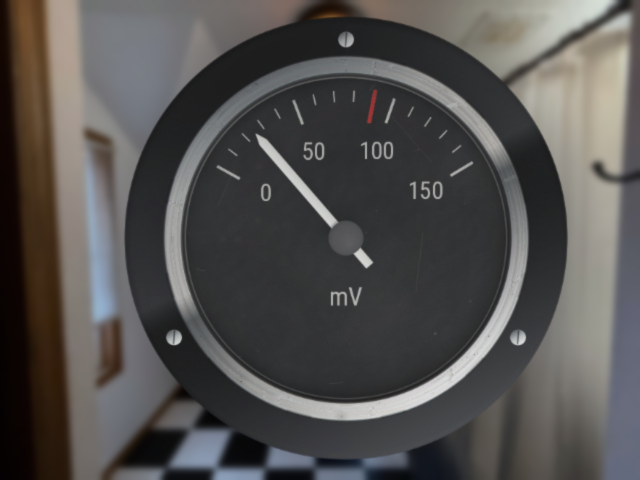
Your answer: **25** mV
